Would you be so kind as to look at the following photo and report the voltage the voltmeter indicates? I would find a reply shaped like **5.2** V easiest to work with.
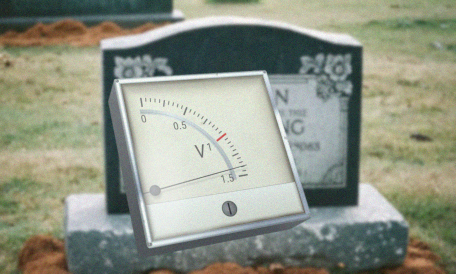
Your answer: **1.4** V
